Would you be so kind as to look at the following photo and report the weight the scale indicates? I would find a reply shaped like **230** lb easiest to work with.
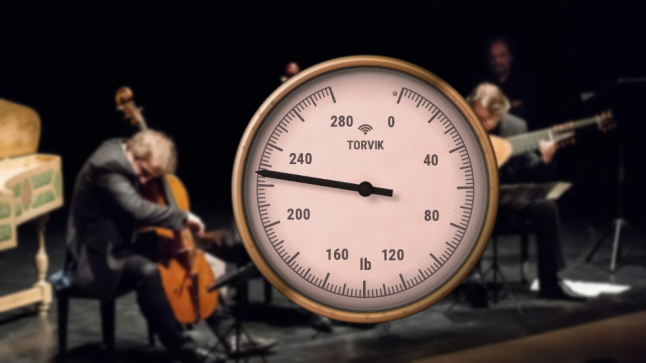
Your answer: **226** lb
